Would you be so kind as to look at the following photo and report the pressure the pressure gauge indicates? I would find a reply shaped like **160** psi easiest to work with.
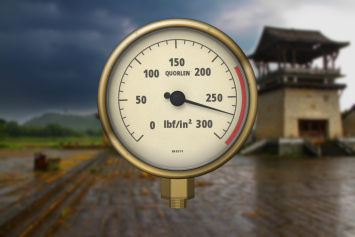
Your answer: **270** psi
